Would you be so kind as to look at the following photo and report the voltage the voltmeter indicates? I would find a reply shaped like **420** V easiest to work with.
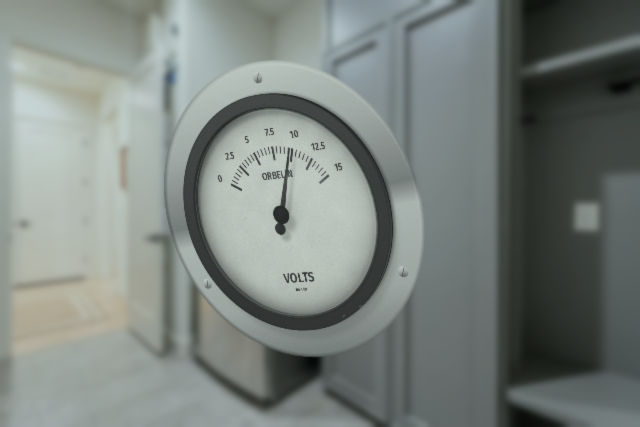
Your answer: **10** V
